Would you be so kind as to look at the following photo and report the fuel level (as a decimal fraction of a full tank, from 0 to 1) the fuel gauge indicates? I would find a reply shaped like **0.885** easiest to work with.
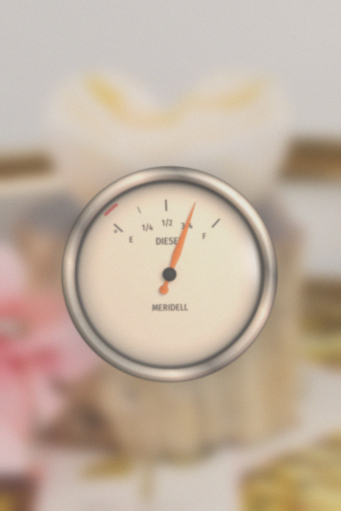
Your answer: **0.75**
